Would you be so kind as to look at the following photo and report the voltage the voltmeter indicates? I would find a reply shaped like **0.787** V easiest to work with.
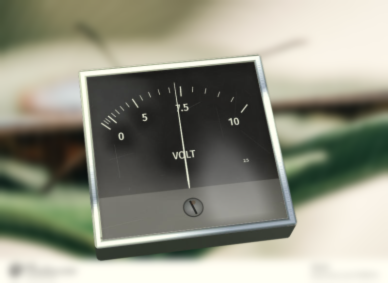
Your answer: **7.25** V
